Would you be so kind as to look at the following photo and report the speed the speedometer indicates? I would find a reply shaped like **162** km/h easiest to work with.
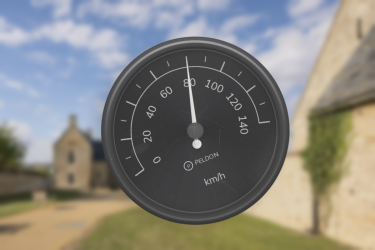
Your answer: **80** km/h
